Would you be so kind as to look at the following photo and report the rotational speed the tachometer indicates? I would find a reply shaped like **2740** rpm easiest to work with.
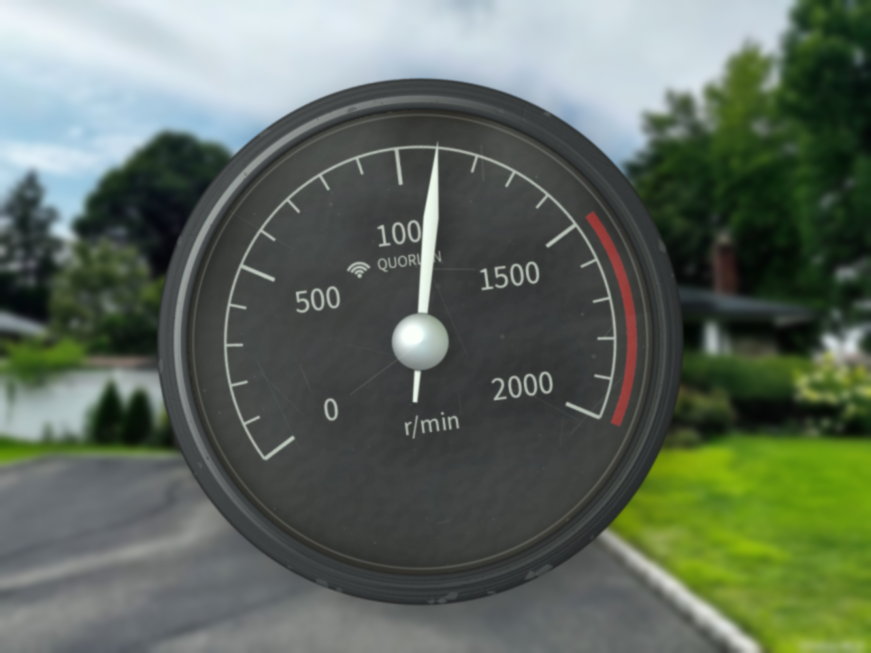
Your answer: **1100** rpm
